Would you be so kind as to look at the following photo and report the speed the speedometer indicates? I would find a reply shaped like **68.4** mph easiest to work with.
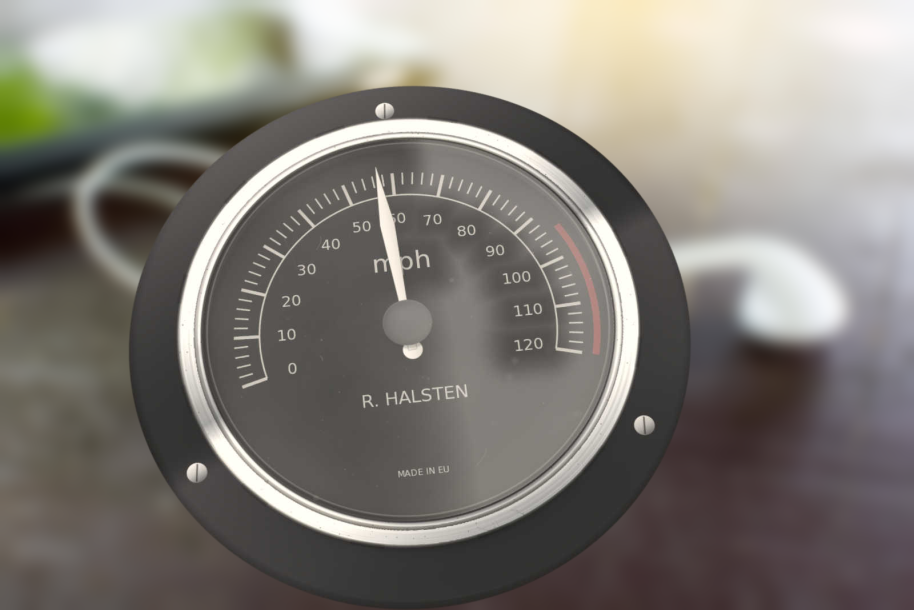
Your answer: **57** mph
